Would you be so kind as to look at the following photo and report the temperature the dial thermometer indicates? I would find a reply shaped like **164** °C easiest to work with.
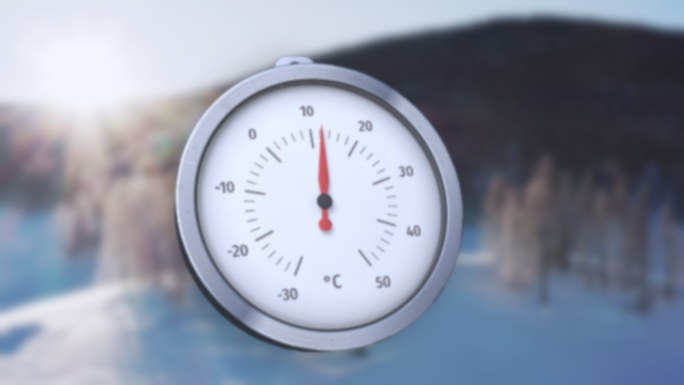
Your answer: **12** °C
